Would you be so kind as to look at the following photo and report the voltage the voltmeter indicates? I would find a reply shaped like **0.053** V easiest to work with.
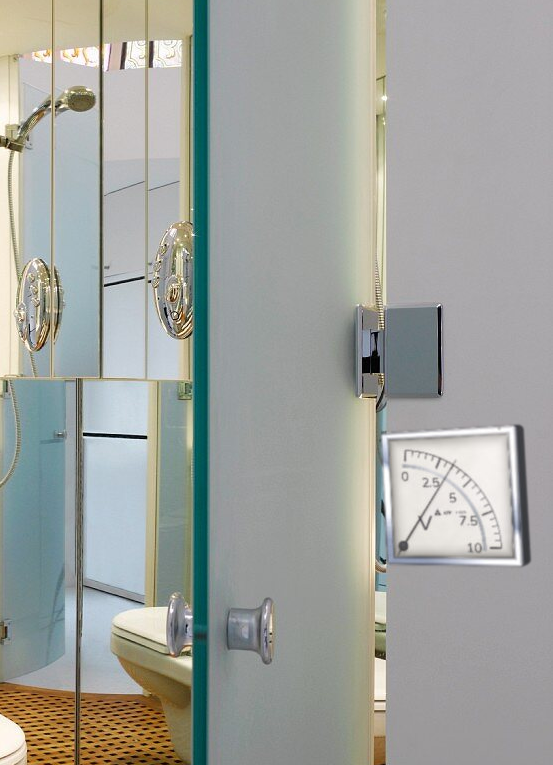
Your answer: **3.5** V
